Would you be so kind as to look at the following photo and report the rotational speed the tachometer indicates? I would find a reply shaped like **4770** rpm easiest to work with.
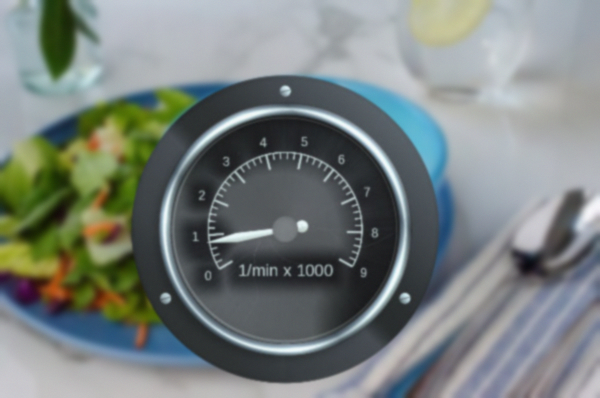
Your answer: **800** rpm
